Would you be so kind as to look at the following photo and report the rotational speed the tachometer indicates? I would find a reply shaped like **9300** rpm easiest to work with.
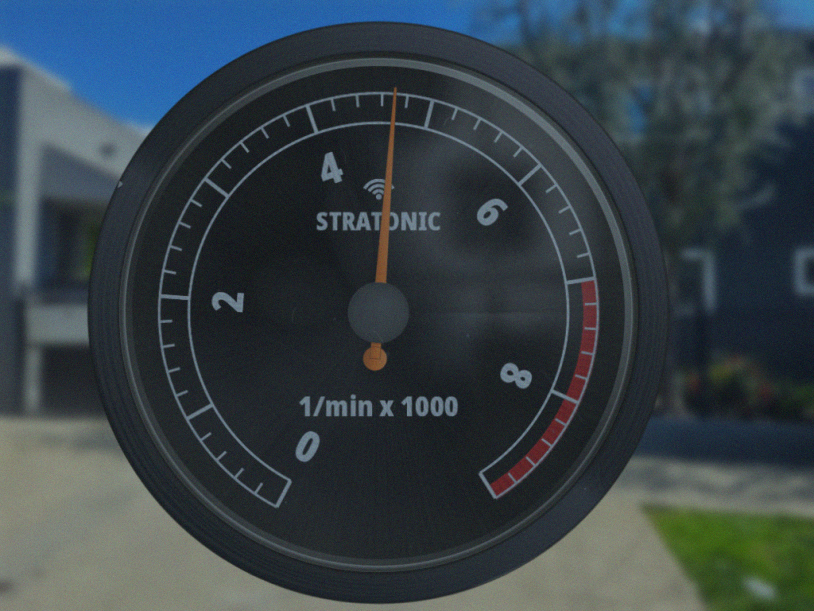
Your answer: **4700** rpm
